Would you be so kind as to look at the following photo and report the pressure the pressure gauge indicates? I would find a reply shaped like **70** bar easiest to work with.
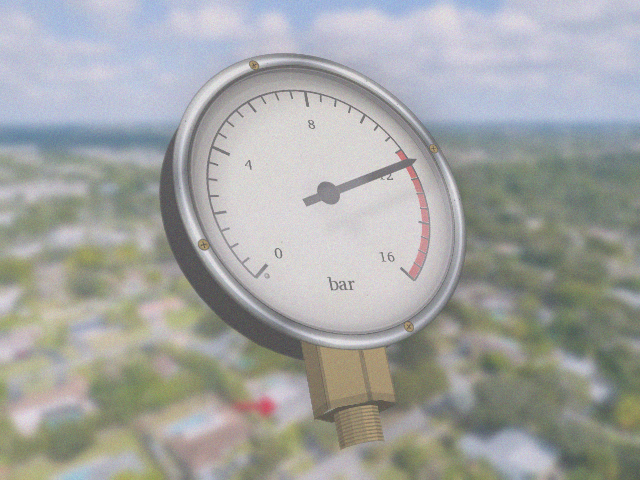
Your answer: **12** bar
